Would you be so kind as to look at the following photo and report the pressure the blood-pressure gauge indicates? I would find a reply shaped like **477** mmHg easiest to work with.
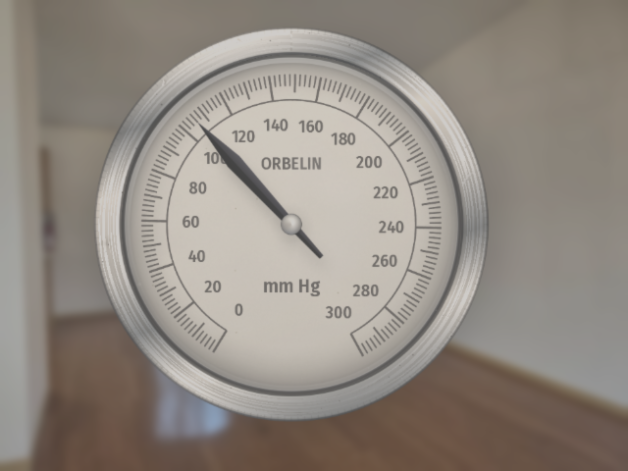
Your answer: **106** mmHg
